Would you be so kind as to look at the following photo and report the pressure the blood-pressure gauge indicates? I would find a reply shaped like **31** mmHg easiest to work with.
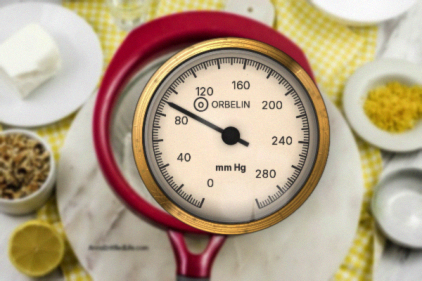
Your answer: **90** mmHg
